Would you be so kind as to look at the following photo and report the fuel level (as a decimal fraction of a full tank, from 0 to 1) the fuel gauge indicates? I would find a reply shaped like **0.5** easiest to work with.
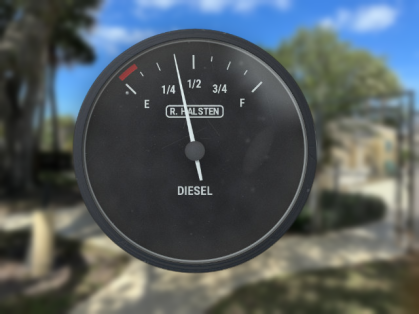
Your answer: **0.375**
